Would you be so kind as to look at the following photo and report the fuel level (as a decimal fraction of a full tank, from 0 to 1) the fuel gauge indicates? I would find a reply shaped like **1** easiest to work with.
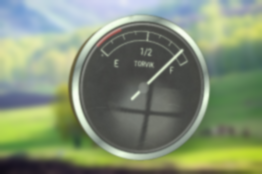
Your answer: **0.875**
